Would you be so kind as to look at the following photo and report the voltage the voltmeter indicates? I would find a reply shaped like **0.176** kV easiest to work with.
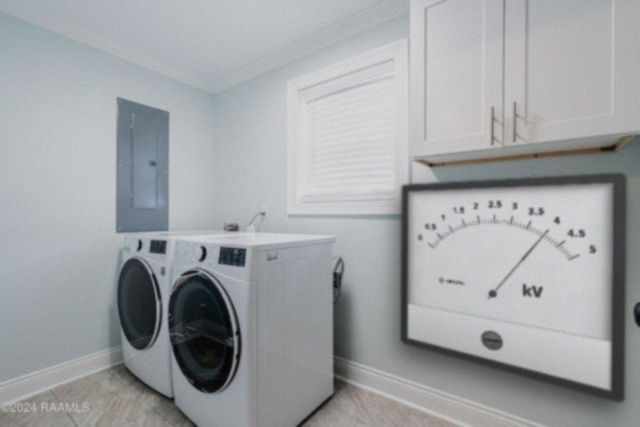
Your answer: **4** kV
